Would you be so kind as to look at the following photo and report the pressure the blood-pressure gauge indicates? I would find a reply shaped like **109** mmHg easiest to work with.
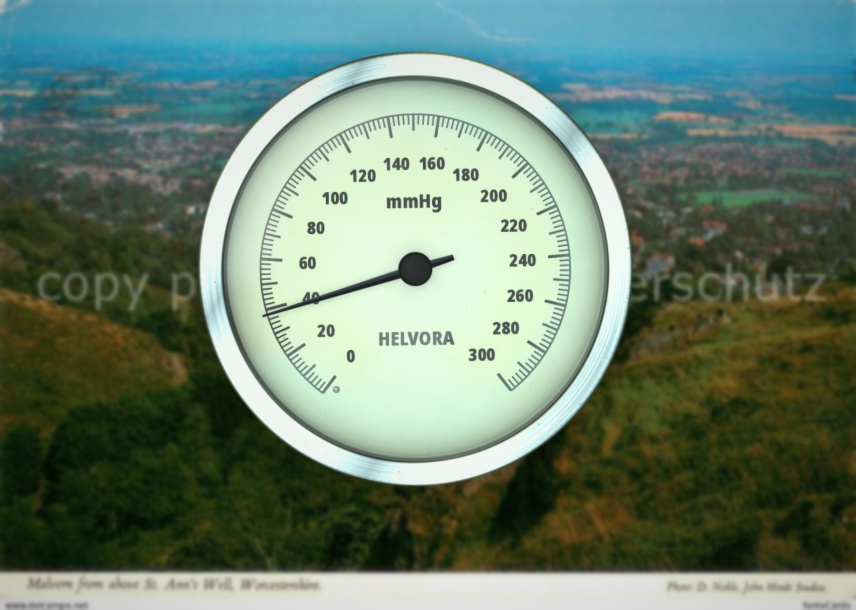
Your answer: **38** mmHg
